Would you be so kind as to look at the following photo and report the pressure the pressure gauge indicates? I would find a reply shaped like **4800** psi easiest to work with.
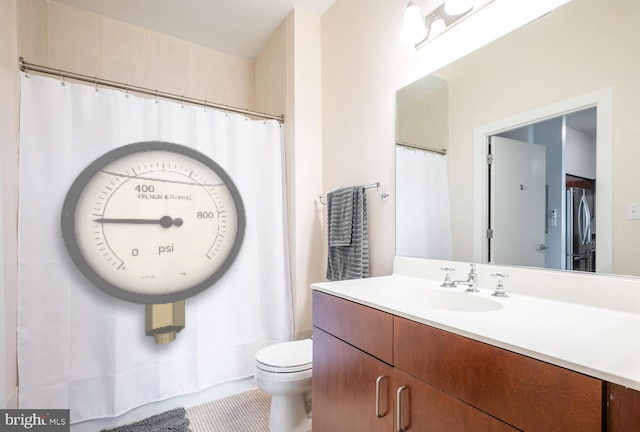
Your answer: **180** psi
